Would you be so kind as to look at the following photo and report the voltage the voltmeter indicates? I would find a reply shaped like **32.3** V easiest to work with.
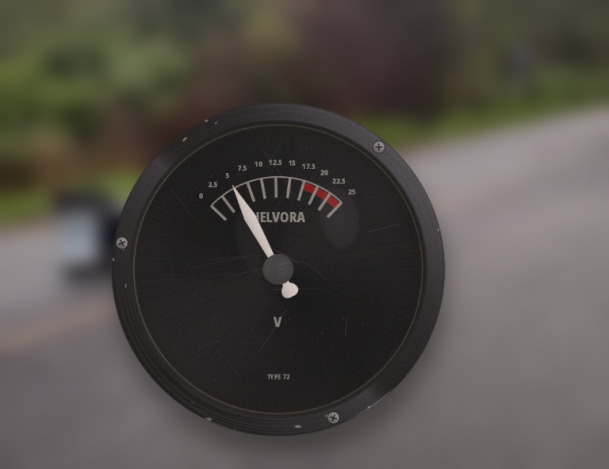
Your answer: **5** V
